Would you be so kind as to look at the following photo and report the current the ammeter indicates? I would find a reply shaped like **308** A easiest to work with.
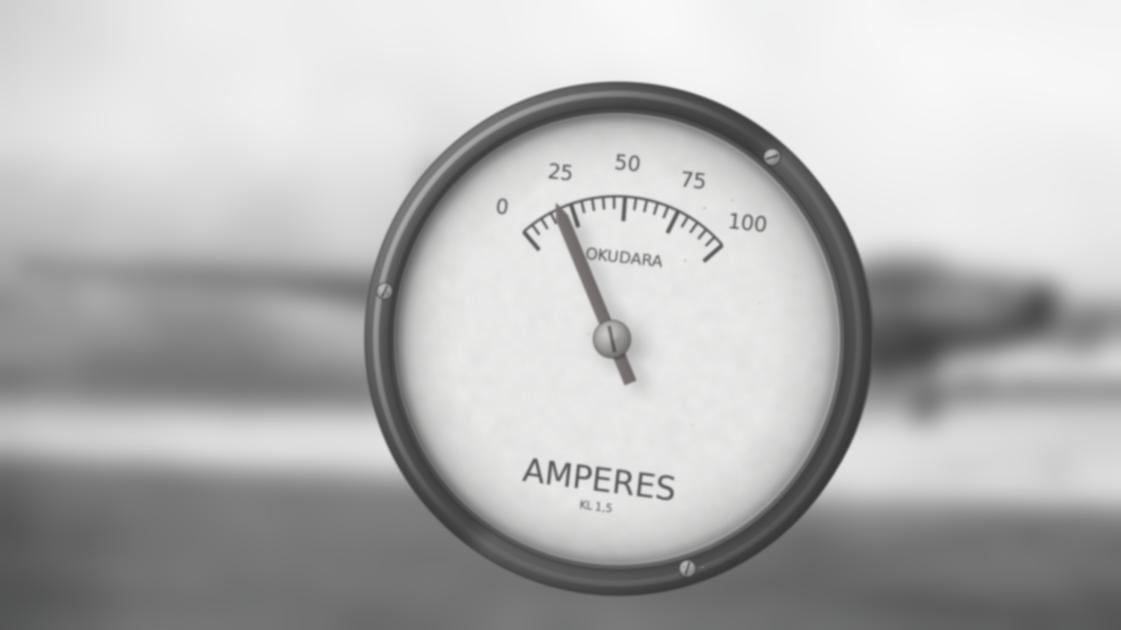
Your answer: **20** A
